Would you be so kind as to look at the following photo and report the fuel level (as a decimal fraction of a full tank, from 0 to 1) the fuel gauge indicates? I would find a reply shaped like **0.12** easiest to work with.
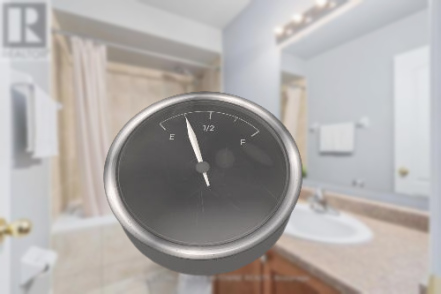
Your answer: **0.25**
